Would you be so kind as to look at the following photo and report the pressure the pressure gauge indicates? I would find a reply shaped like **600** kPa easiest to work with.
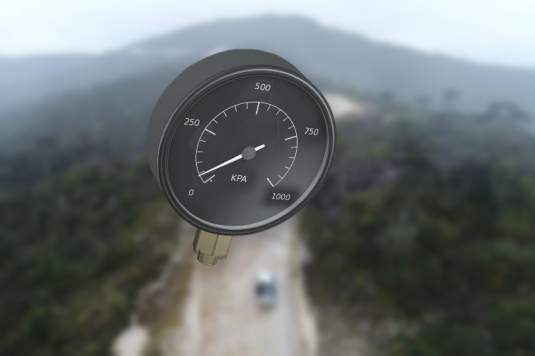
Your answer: **50** kPa
